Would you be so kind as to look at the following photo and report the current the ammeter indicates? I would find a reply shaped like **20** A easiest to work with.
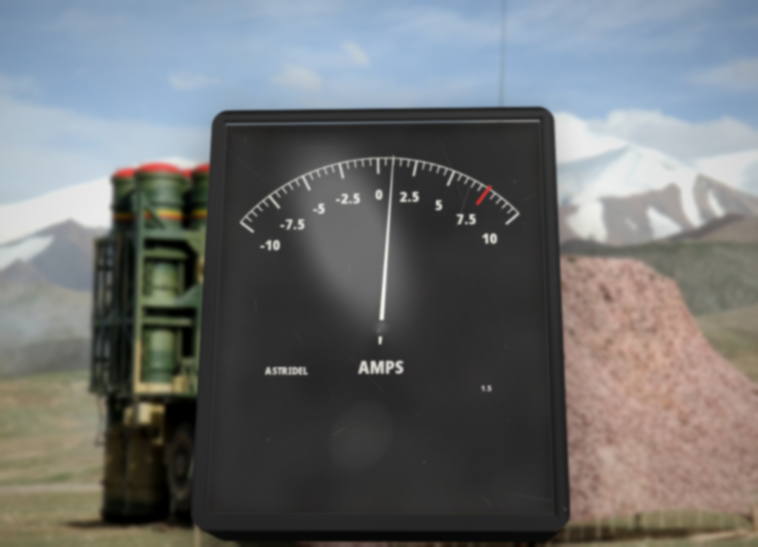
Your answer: **1** A
